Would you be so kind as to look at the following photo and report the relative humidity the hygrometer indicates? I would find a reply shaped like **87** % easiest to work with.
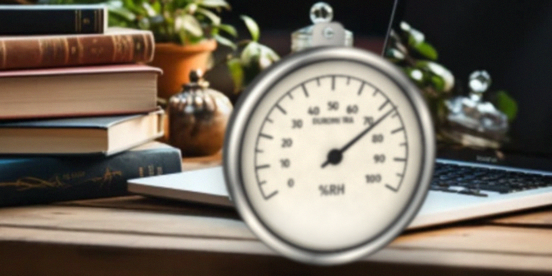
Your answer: **72.5** %
